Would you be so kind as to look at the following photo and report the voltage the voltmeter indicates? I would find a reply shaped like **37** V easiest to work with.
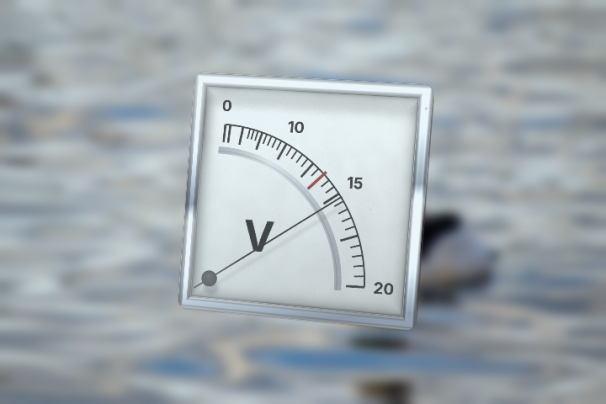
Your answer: **15.25** V
